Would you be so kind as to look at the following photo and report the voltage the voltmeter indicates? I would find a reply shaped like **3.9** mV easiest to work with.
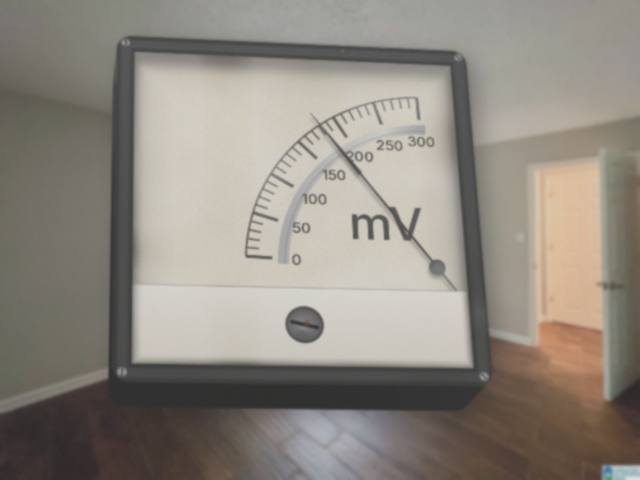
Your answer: **180** mV
